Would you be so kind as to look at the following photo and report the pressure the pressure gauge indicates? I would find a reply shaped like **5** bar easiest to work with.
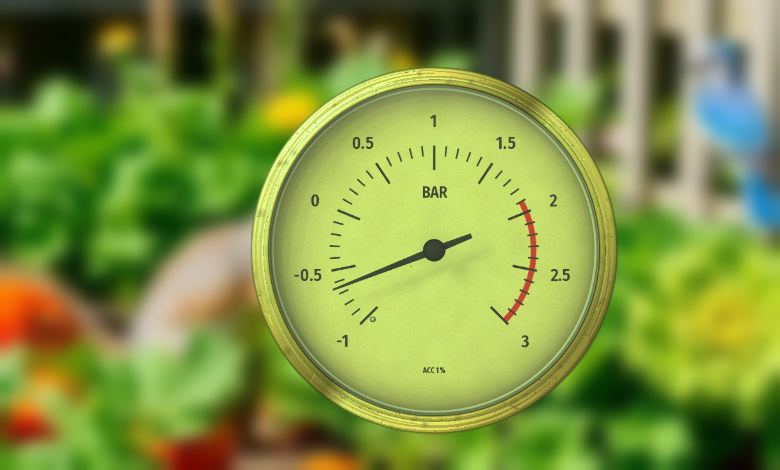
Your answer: **-0.65** bar
